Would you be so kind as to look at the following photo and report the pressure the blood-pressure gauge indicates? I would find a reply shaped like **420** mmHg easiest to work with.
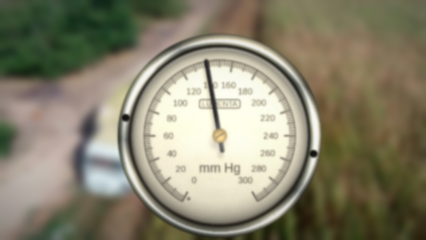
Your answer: **140** mmHg
